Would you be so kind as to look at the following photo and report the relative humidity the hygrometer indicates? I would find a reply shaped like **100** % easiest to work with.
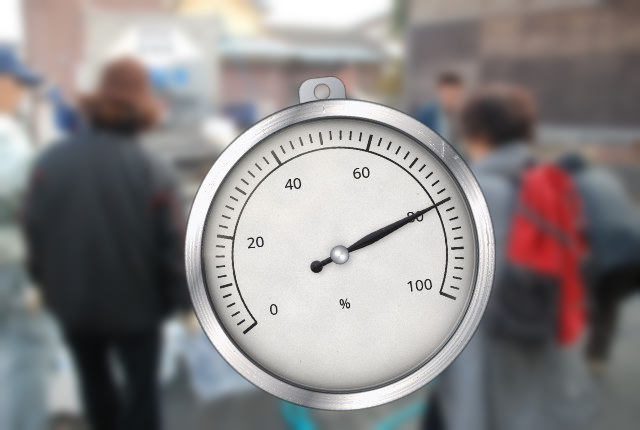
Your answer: **80** %
